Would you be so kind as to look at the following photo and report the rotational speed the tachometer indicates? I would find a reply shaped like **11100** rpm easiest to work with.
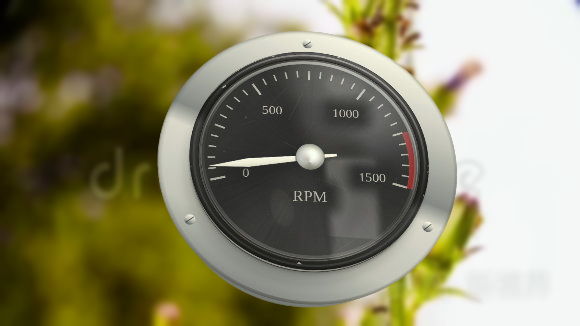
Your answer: **50** rpm
